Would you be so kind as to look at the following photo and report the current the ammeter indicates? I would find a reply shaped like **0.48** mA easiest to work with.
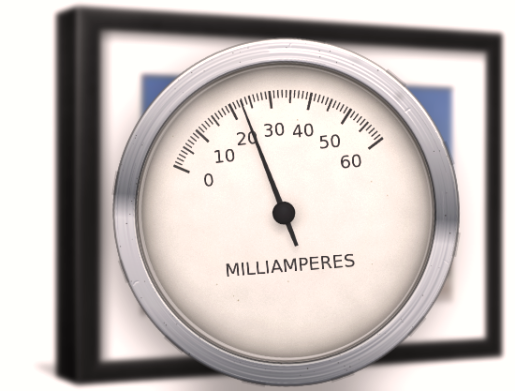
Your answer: **23** mA
